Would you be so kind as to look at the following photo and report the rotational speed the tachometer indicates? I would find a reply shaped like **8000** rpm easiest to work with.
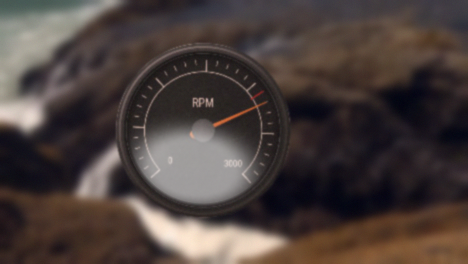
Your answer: **2200** rpm
